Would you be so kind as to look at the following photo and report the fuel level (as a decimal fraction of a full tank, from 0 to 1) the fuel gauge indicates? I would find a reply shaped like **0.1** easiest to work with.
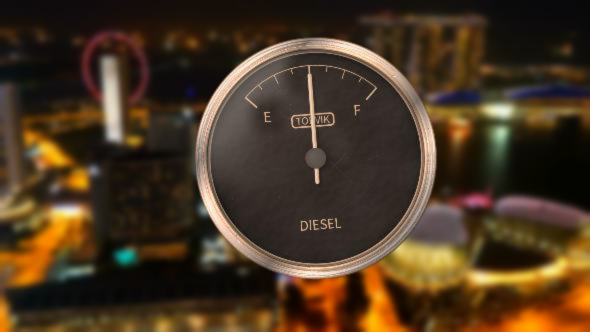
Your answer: **0.5**
